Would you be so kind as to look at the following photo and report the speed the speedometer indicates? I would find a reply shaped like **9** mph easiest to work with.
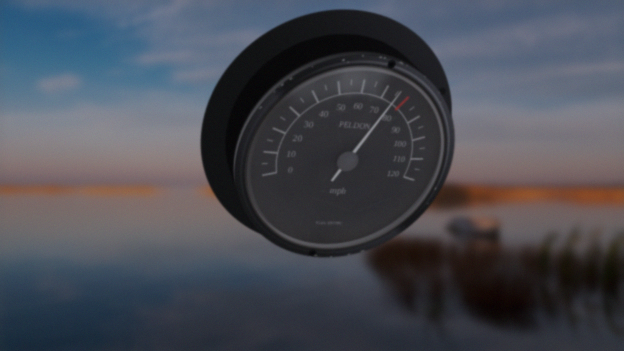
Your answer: **75** mph
